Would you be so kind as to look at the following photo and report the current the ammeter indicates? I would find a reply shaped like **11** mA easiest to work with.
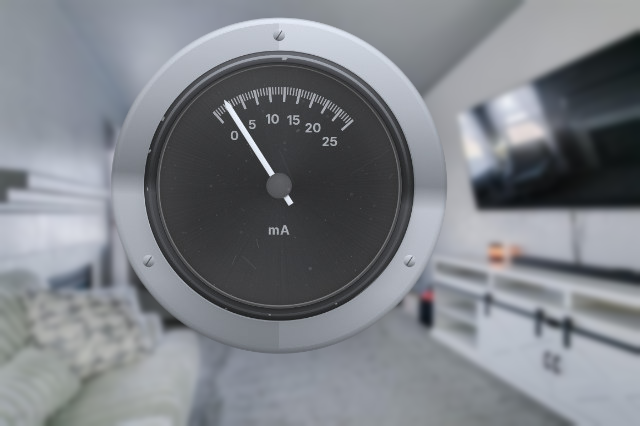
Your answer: **2.5** mA
